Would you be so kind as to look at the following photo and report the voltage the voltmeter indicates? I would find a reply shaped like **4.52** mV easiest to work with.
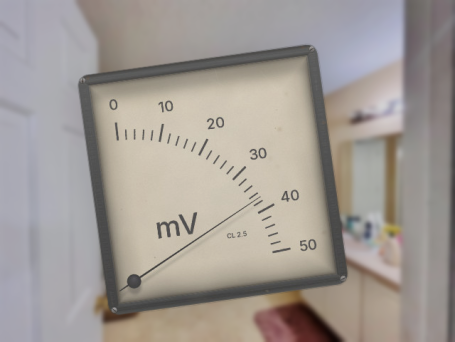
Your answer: **37** mV
